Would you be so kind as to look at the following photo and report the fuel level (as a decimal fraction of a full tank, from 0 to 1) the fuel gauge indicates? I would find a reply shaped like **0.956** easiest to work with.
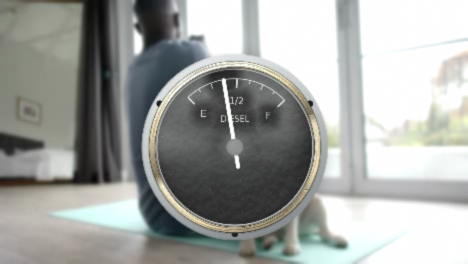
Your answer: **0.375**
